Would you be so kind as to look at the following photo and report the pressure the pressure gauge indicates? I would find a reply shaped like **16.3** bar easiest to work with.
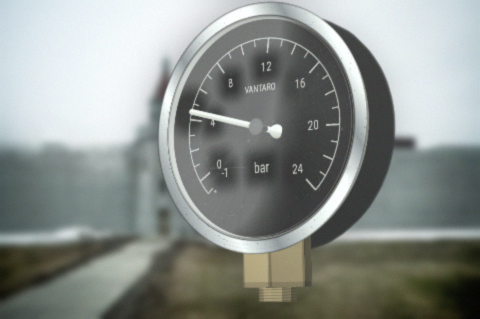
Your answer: **4.5** bar
